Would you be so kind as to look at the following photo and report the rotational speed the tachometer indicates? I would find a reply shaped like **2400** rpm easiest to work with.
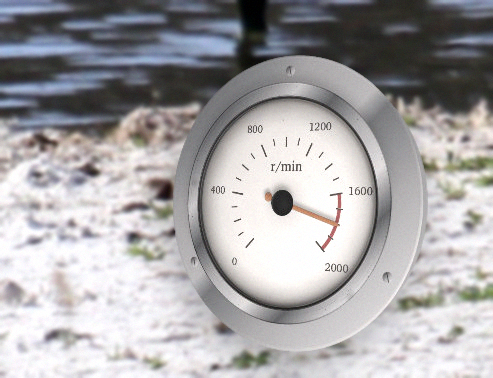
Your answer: **1800** rpm
